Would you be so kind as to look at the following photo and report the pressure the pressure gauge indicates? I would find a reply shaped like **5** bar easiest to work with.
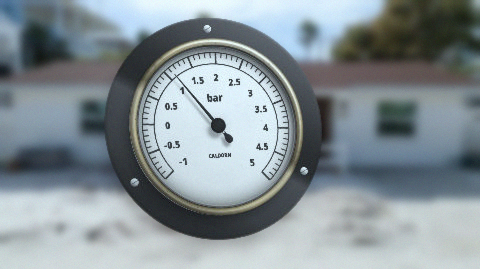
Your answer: **1.1** bar
